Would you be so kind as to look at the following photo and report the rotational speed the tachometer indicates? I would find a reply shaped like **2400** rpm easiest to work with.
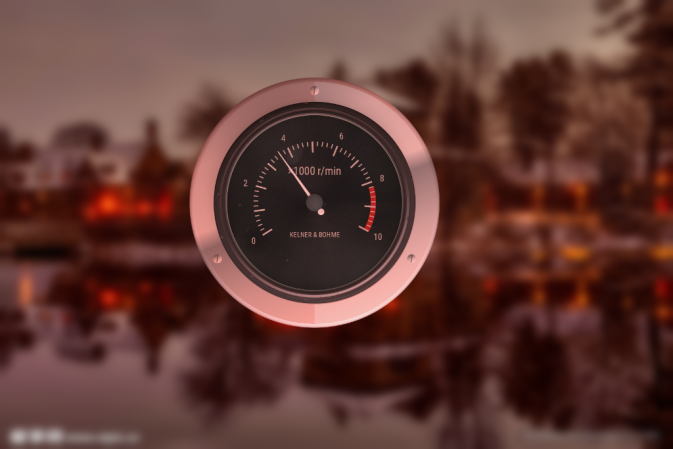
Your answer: **3600** rpm
